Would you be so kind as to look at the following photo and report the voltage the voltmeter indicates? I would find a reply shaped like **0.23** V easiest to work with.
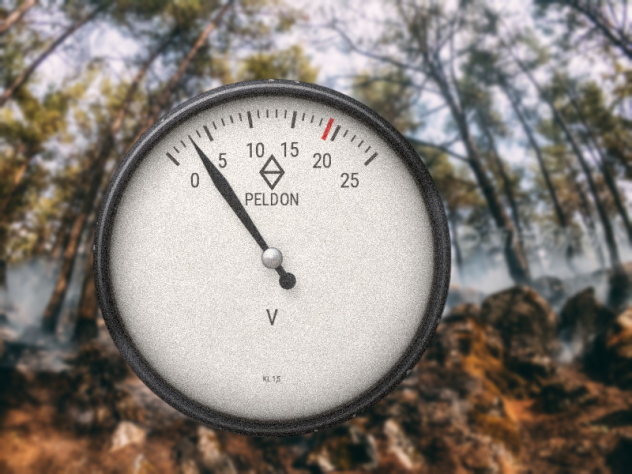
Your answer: **3** V
